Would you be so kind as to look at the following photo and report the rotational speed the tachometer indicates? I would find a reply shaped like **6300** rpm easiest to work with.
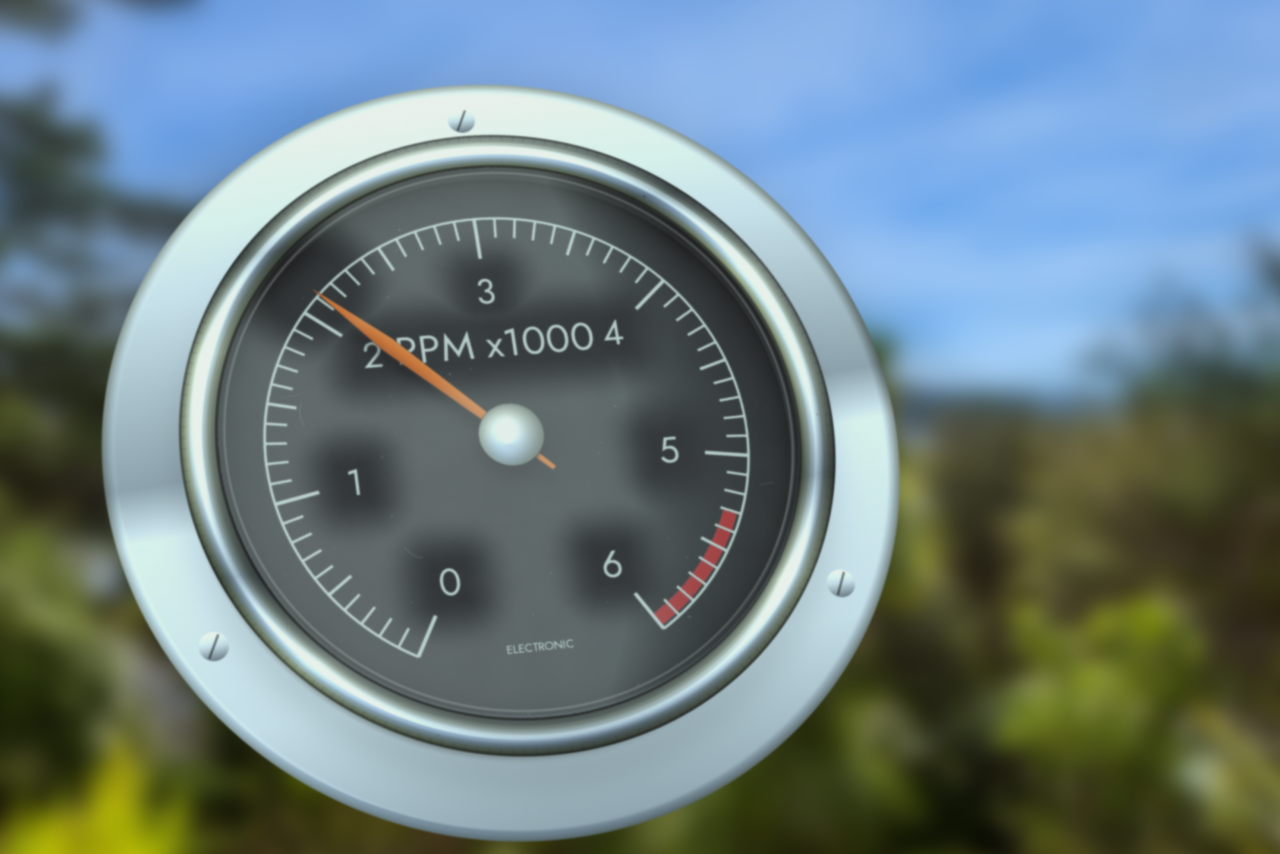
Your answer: **2100** rpm
